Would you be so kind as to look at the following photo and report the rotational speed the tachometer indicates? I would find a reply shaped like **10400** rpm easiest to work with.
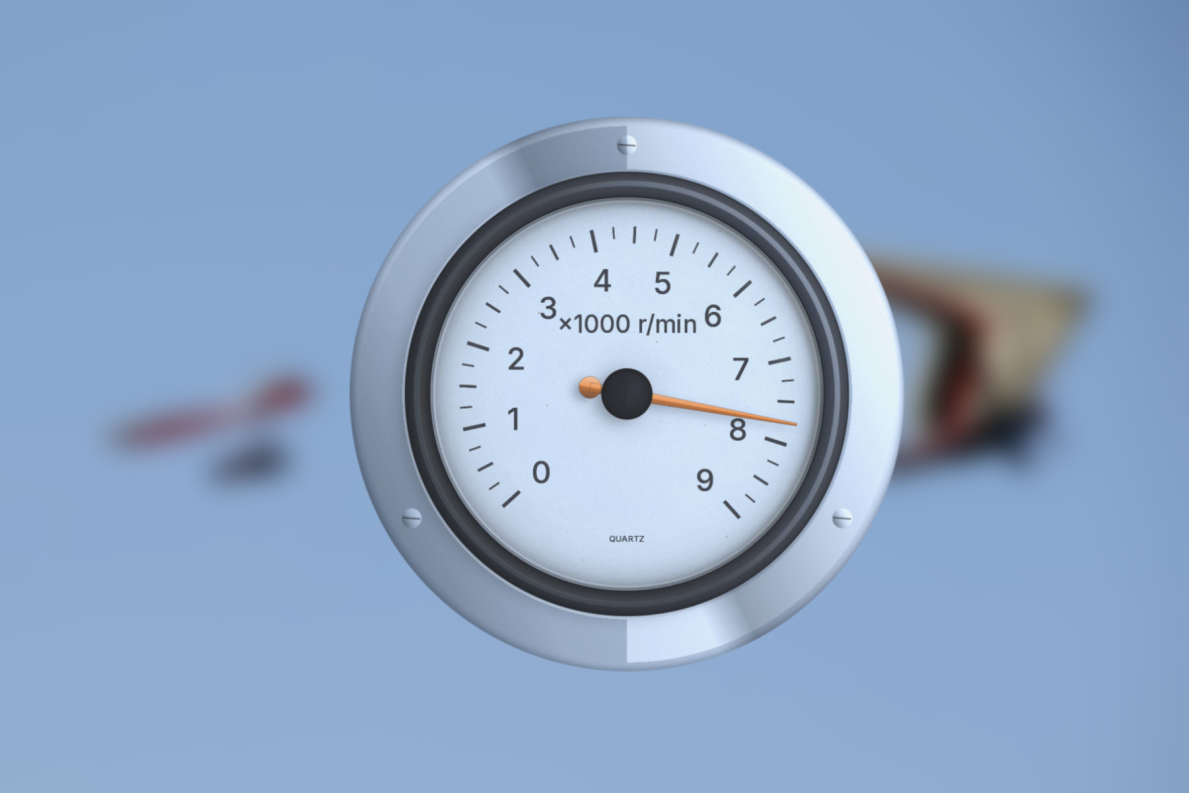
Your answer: **7750** rpm
